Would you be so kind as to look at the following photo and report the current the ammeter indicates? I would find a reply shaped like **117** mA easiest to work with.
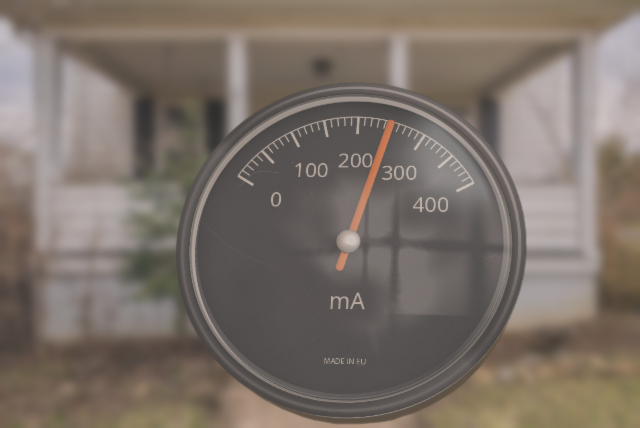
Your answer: **250** mA
